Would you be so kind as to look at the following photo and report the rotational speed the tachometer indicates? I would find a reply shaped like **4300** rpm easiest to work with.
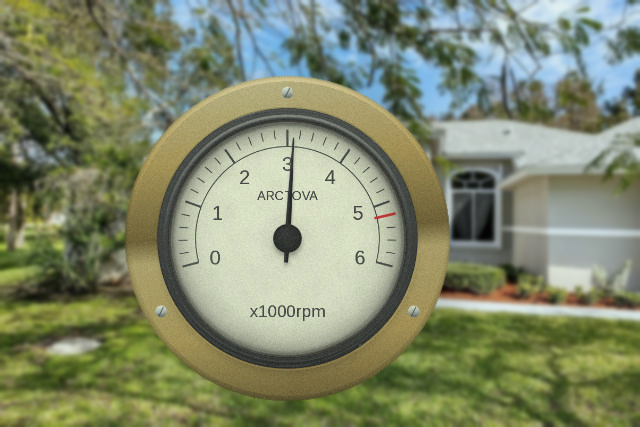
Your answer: **3100** rpm
